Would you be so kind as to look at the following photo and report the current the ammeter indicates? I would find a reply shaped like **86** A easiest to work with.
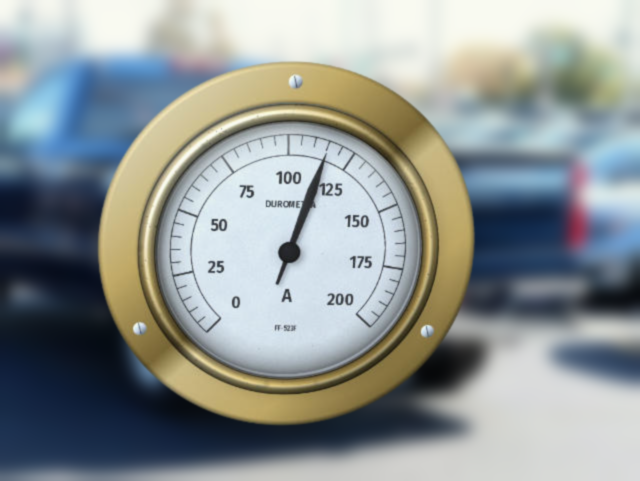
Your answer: **115** A
